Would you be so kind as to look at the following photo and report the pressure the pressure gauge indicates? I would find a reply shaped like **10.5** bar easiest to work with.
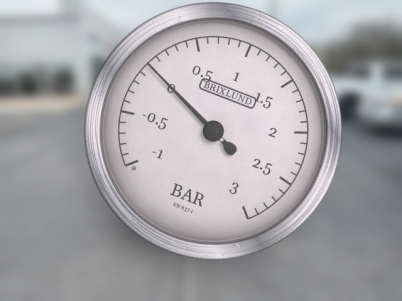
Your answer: **0** bar
